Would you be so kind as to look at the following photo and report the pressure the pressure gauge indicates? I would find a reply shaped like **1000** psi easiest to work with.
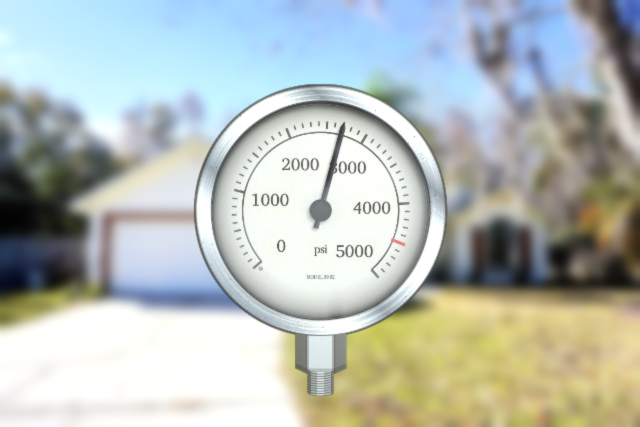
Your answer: **2700** psi
